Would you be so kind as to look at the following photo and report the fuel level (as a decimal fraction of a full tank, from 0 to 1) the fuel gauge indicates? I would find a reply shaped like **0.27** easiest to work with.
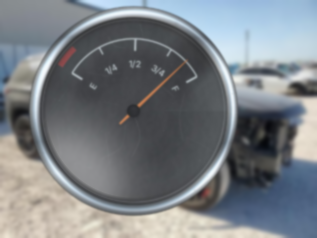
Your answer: **0.875**
